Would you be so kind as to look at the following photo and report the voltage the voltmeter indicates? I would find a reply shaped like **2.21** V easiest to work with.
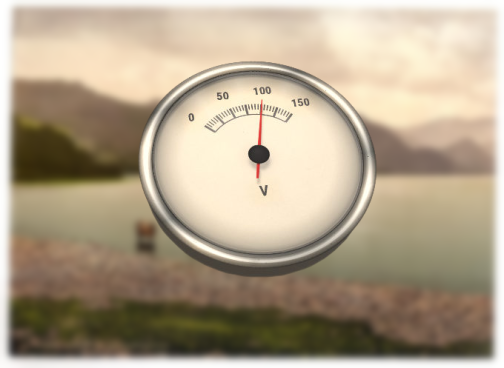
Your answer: **100** V
